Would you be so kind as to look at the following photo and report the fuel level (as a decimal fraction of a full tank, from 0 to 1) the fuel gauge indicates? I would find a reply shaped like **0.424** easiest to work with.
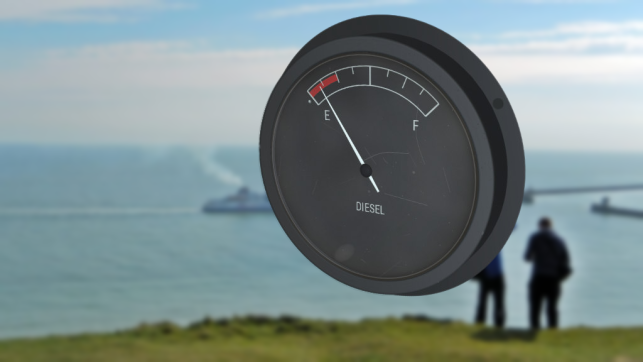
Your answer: **0.125**
